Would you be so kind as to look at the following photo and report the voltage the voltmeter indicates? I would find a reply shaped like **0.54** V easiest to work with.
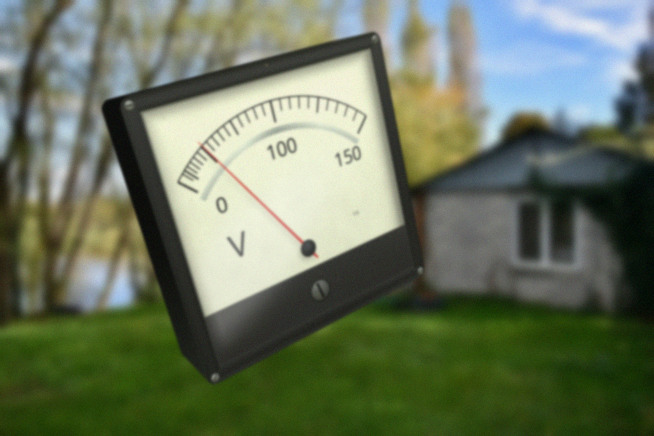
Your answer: **50** V
